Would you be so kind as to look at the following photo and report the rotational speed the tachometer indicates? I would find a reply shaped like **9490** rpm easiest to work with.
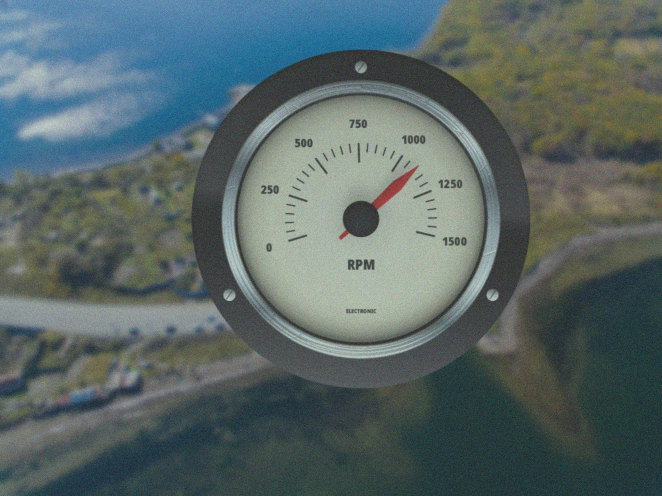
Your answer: **1100** rpm
